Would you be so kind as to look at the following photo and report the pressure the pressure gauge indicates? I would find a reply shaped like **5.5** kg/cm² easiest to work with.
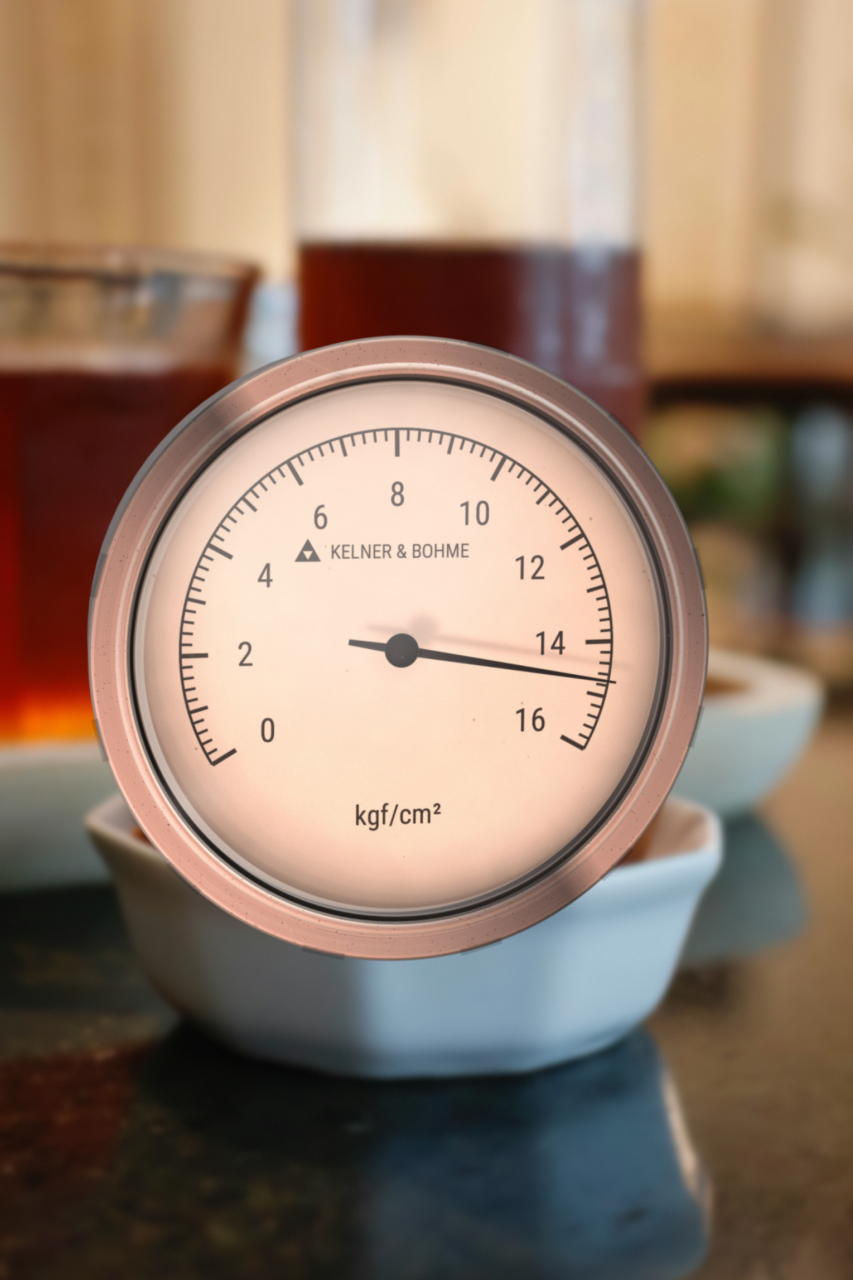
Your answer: **14.7** kg/cm²
